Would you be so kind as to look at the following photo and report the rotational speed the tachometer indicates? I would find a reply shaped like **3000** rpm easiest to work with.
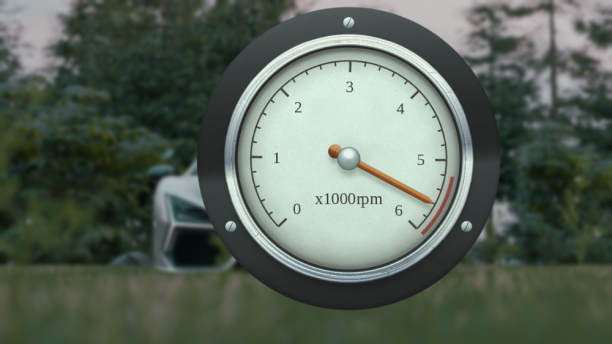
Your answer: **5600** rpm
